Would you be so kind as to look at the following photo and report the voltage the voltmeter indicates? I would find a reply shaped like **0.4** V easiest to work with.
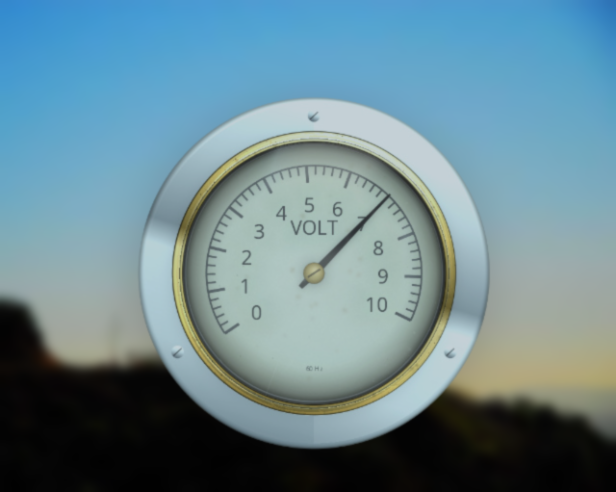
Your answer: **7** V
